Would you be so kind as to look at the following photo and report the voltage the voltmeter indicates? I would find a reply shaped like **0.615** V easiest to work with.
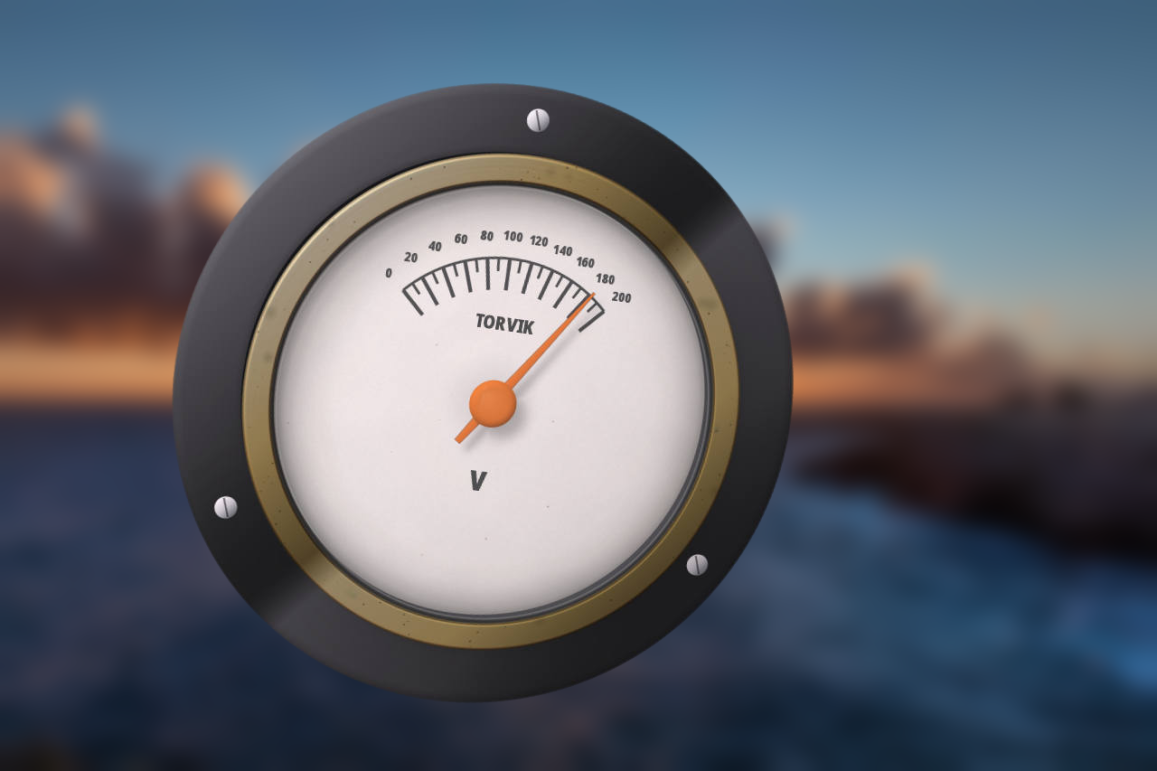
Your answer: **180** V
